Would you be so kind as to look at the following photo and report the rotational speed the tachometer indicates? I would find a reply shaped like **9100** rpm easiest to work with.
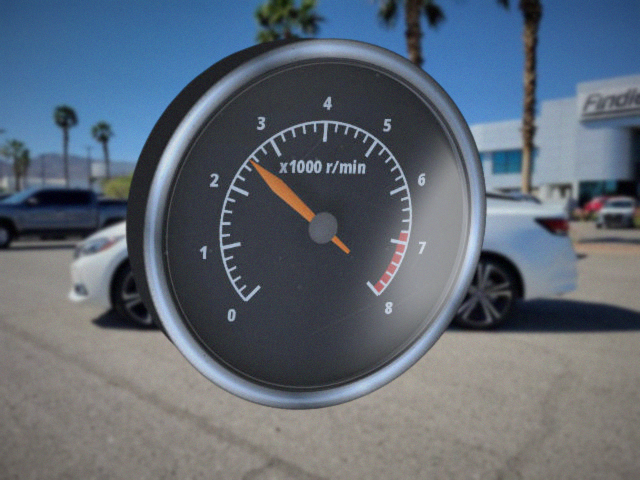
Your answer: **2500** rpm
